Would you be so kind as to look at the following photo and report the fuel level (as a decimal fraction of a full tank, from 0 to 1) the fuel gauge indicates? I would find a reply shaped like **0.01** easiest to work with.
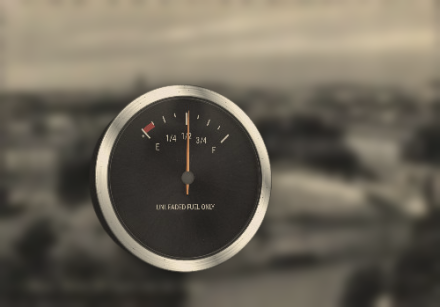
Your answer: **0.5**
